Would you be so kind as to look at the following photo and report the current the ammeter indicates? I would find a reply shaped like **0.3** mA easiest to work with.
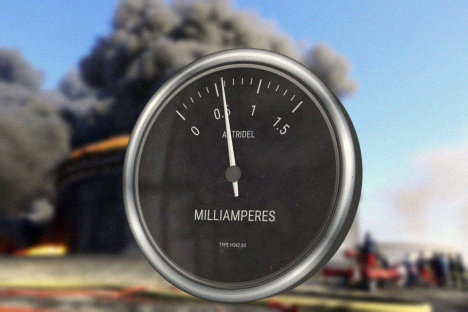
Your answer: **0.6** mA
